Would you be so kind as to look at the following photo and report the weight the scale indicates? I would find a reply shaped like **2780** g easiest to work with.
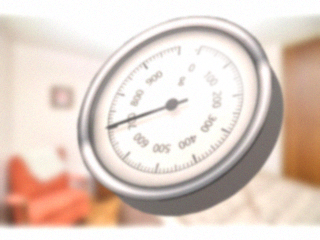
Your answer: **700** g
